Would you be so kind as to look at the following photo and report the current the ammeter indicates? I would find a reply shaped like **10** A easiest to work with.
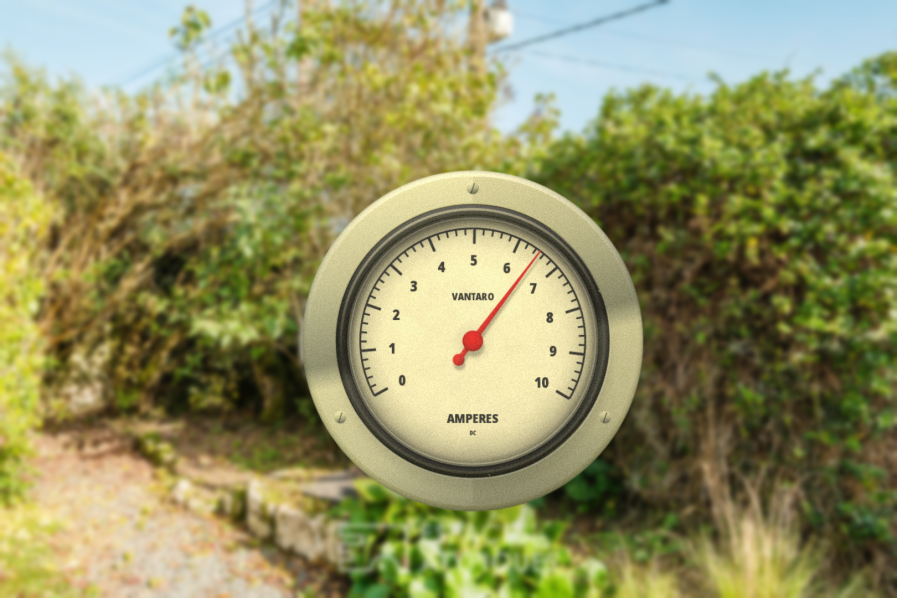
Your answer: **6.5** A
